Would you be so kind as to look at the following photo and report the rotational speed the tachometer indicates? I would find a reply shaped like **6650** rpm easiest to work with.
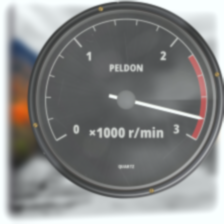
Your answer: **2800** rpm
